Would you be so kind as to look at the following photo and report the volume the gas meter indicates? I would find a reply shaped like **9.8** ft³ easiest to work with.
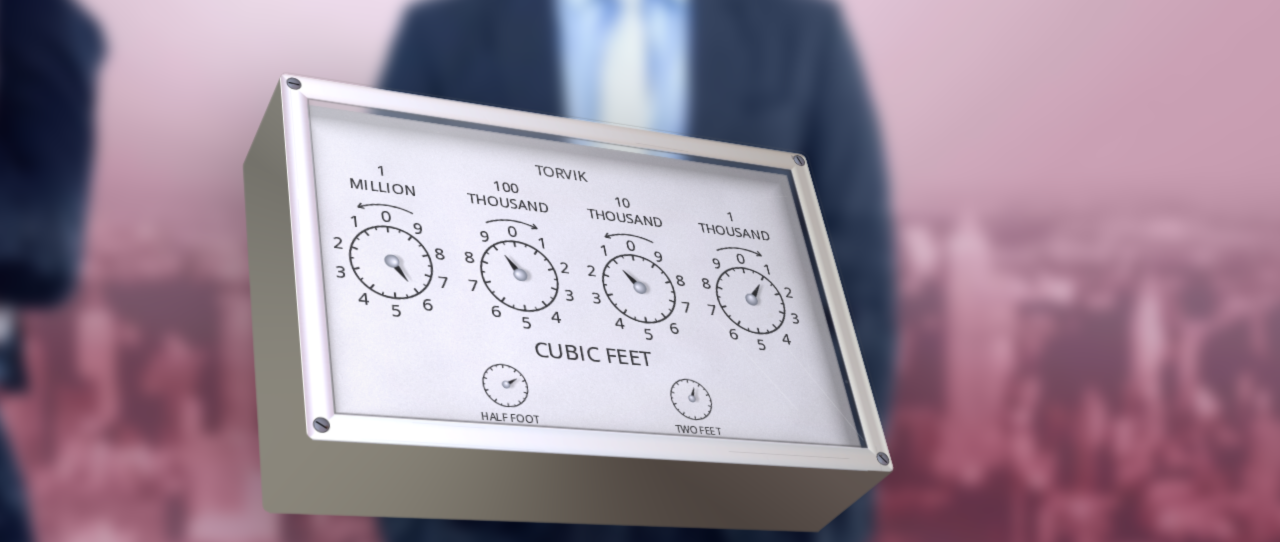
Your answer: **591100** ft³
